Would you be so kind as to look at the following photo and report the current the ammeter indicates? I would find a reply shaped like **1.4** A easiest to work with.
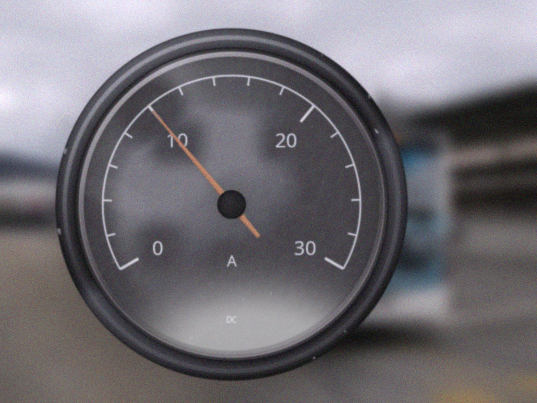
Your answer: **10** A
